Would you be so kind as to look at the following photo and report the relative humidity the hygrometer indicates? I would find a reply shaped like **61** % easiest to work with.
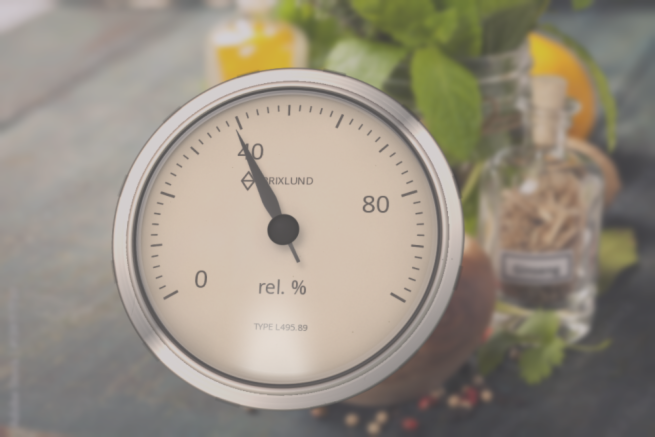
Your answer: **39** %
